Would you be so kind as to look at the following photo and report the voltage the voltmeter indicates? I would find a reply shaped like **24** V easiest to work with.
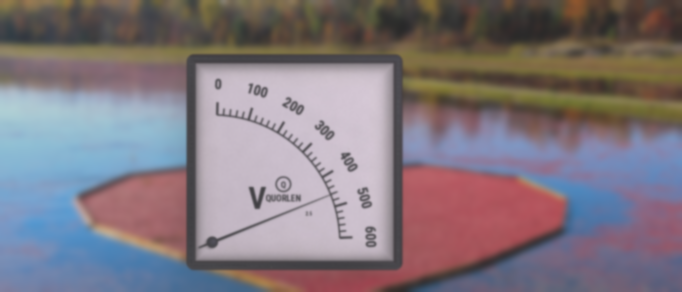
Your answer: **460** V
